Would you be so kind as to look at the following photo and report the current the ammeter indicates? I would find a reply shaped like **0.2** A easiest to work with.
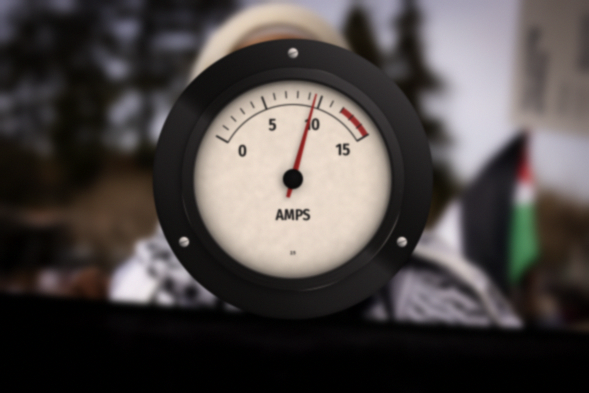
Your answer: **9.5** A
